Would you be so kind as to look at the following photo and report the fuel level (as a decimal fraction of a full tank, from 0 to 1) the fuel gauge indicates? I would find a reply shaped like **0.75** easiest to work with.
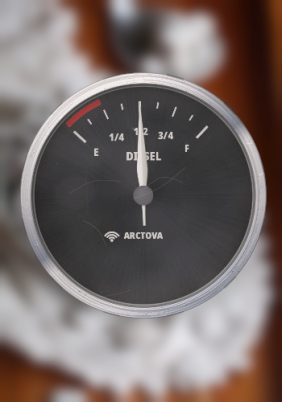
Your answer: **0.5**
